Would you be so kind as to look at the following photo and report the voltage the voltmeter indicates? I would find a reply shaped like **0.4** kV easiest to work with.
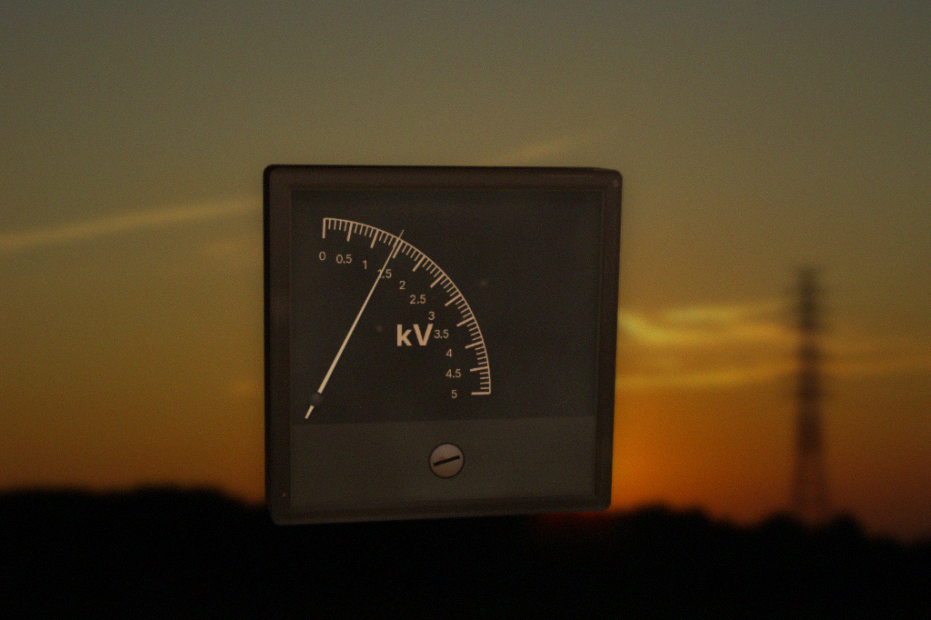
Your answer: **1.4** kV
